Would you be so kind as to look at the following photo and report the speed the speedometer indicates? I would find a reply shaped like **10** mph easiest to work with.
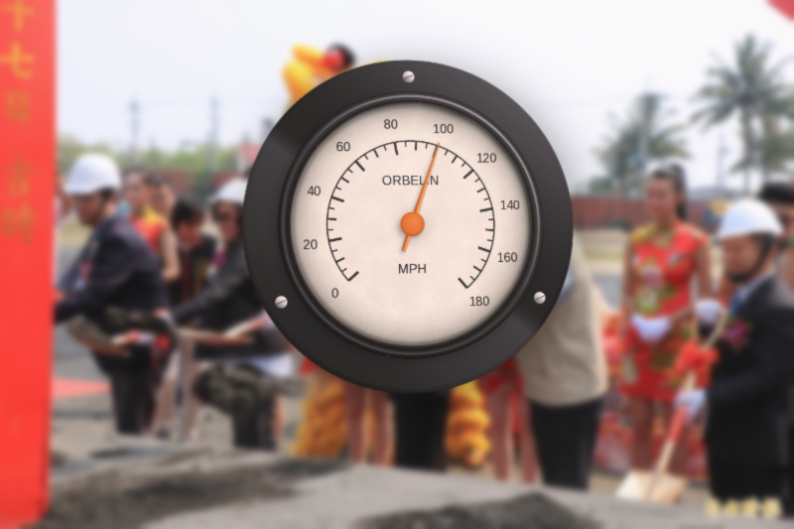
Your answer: **100** mph
